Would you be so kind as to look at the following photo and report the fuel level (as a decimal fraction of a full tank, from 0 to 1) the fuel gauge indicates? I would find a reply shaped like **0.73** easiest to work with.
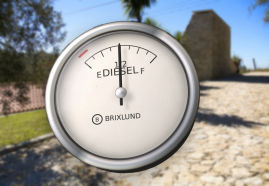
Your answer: **0.5**
